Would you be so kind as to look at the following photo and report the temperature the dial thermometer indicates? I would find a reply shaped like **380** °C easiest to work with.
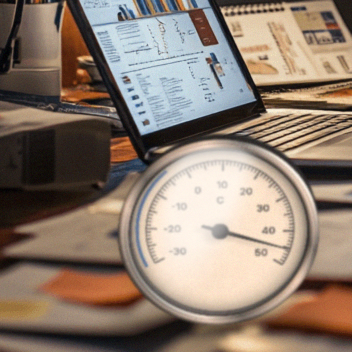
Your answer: **45** °C
